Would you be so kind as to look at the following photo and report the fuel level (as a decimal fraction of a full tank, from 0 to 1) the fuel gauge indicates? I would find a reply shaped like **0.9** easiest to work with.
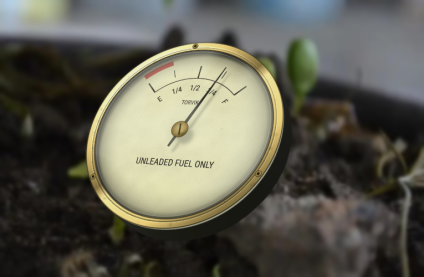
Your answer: **0.75**
